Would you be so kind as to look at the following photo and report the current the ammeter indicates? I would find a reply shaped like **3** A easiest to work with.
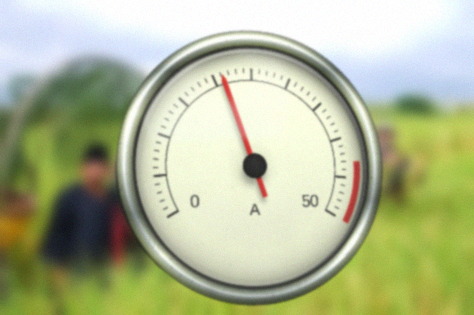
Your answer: **21** A
